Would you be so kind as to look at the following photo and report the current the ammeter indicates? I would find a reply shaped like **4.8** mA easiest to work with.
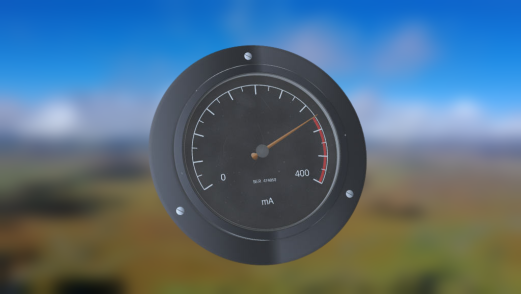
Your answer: **300** mA
